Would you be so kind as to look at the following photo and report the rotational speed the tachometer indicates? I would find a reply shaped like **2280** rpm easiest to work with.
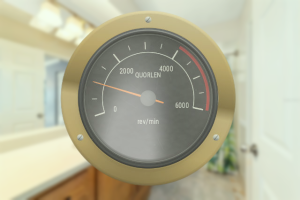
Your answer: **1000** rpm
